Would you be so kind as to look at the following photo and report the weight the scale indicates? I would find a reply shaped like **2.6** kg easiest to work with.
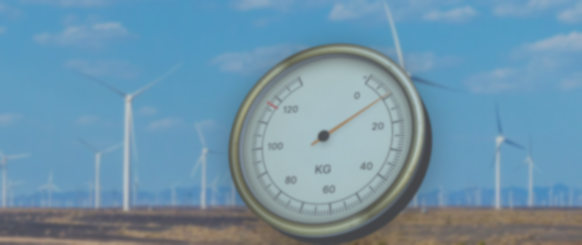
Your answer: **10** kg
